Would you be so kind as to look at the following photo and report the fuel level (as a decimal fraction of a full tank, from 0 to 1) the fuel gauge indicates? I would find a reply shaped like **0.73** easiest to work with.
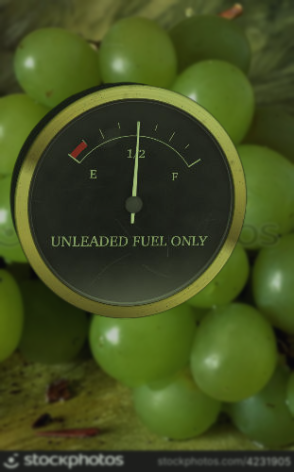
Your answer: **0.5**
